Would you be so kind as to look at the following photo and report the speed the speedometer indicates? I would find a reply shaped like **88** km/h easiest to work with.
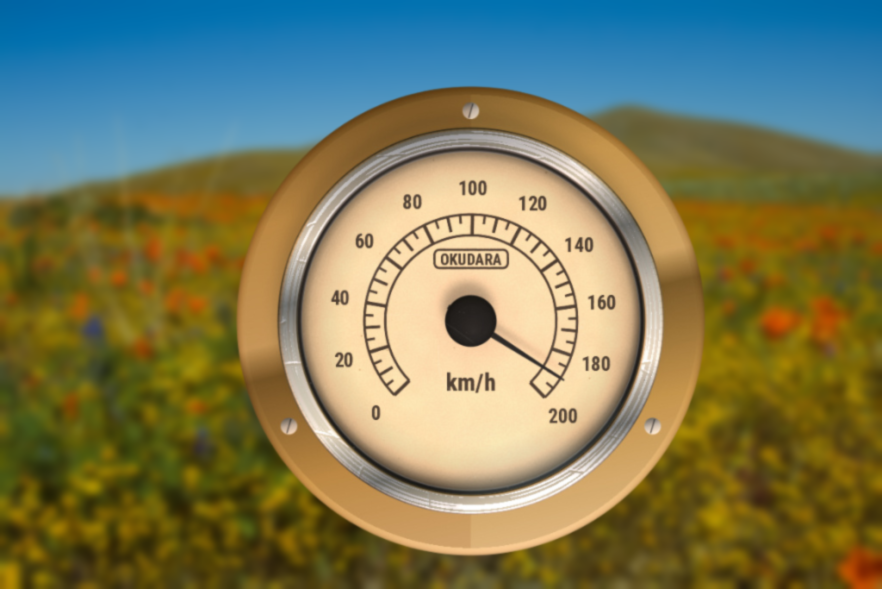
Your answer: **190** km/h
